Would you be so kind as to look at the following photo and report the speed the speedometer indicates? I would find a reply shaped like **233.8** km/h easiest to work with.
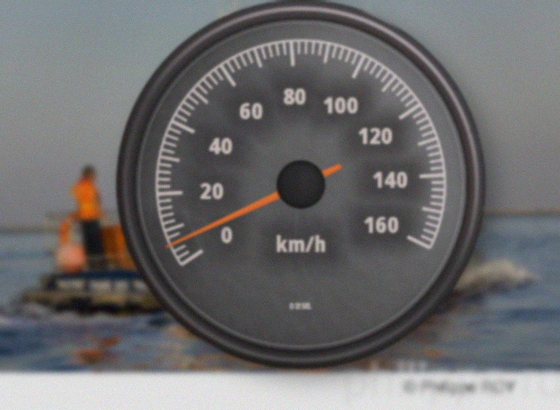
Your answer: **6** km/h
